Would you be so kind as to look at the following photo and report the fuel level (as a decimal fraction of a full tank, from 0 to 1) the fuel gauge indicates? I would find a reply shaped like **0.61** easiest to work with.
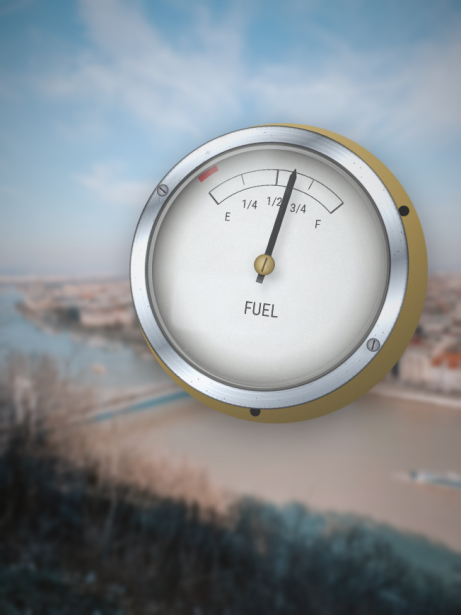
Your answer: **0.625**
